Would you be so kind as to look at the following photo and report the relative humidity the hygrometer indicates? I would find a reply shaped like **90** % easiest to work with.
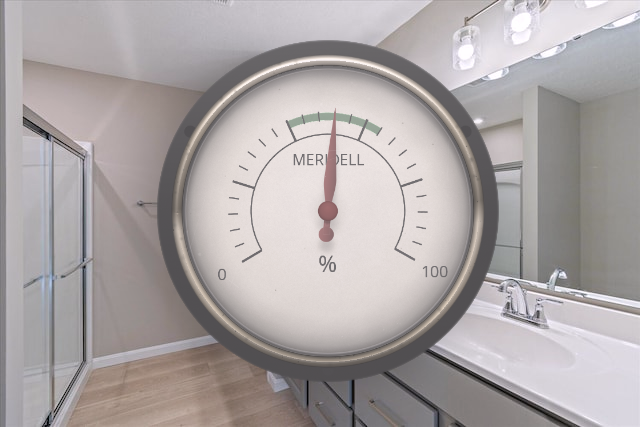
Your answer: **52** %
